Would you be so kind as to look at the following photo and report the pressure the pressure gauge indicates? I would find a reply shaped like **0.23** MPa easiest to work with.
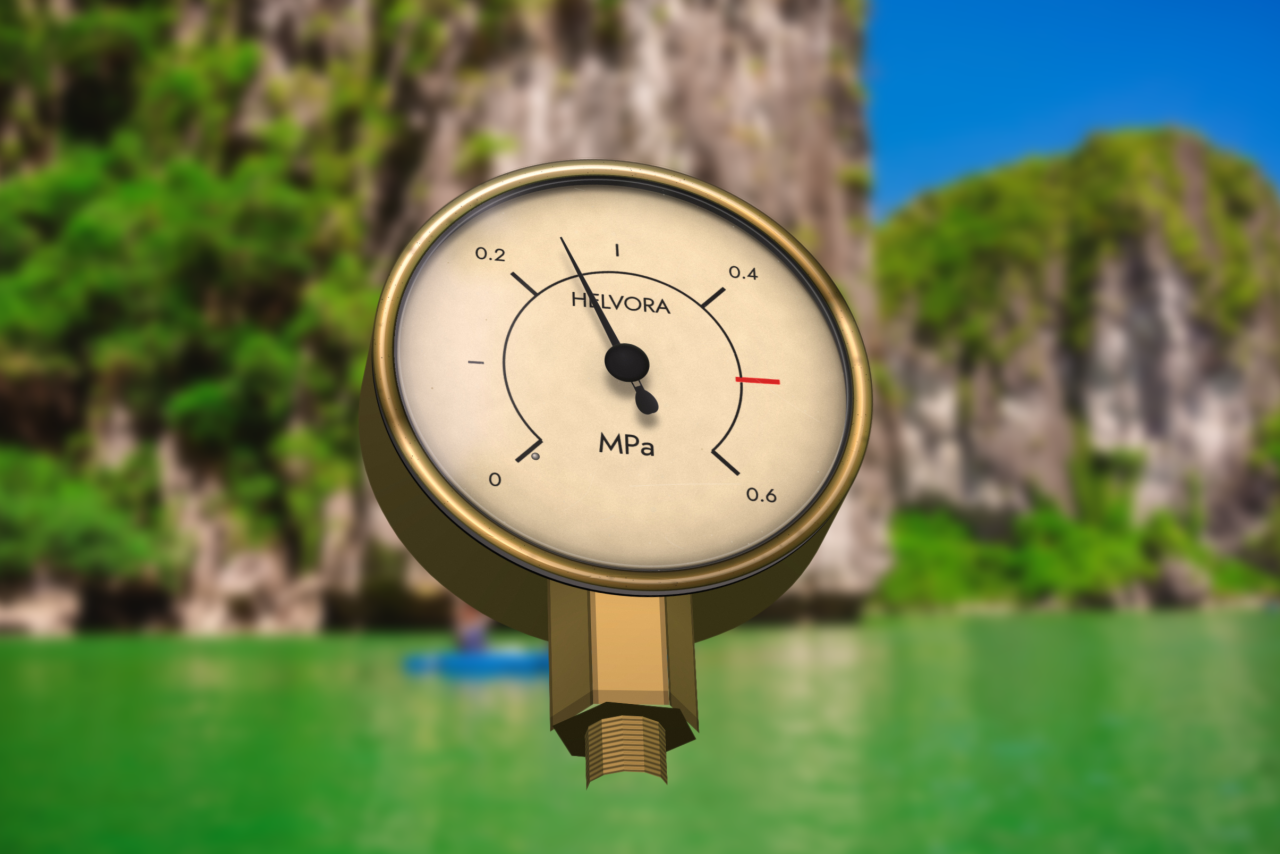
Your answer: **0.25** MPa
